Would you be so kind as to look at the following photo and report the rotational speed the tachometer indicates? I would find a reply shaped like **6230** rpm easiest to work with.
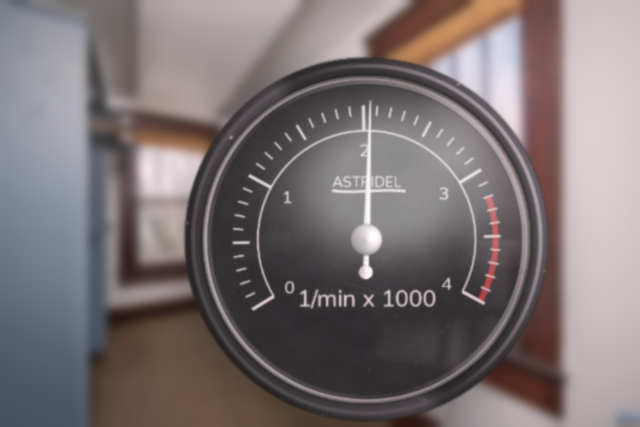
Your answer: **2050** rpm
